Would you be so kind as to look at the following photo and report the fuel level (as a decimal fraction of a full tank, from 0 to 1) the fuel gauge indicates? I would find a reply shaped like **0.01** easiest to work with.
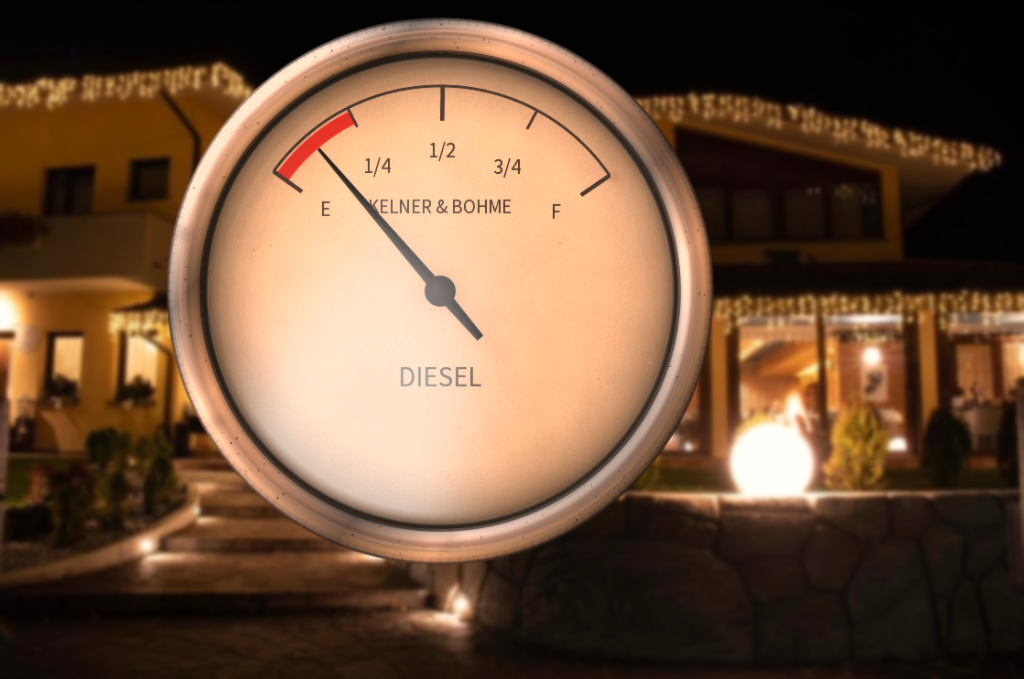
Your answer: **0.125**
